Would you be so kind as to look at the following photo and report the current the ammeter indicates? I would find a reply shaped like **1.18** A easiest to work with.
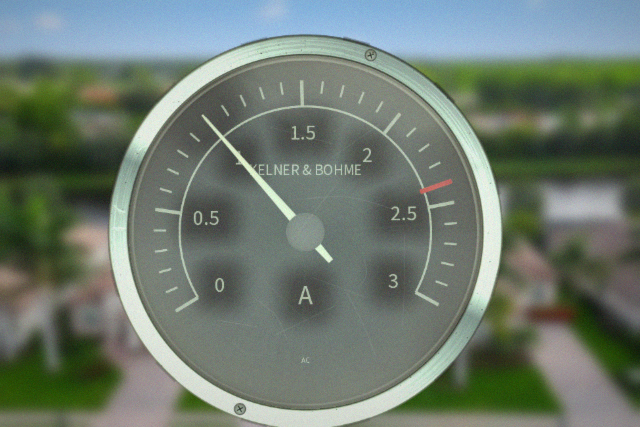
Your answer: **1** A
